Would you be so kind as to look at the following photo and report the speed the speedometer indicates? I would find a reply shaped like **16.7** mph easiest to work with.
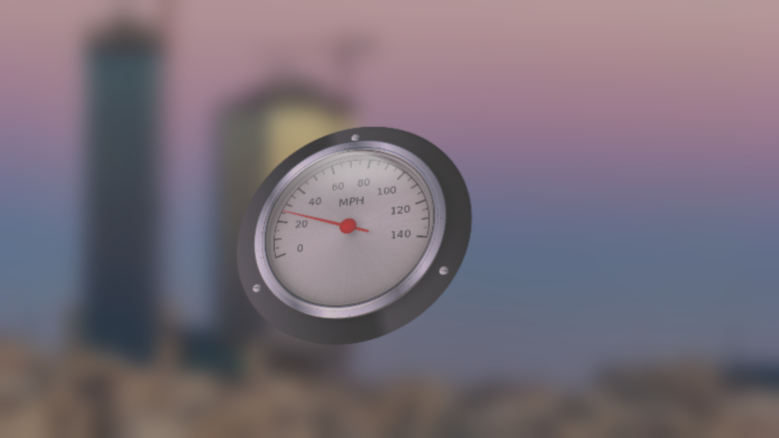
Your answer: **25** mph
